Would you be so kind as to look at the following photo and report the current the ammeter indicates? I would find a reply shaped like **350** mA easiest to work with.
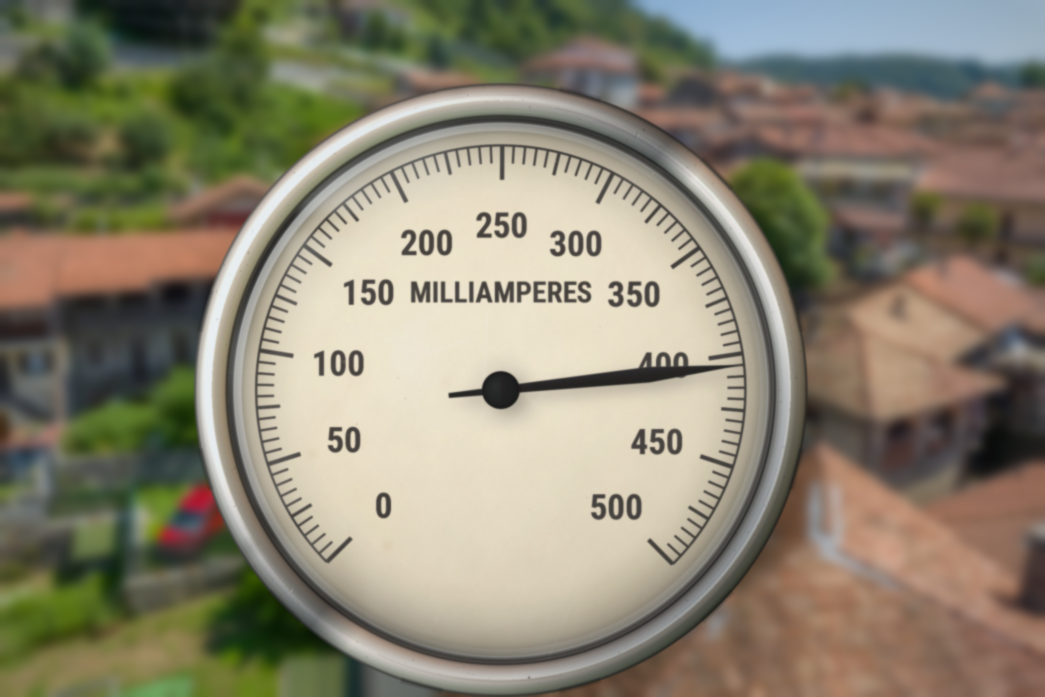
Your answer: **405** mA
